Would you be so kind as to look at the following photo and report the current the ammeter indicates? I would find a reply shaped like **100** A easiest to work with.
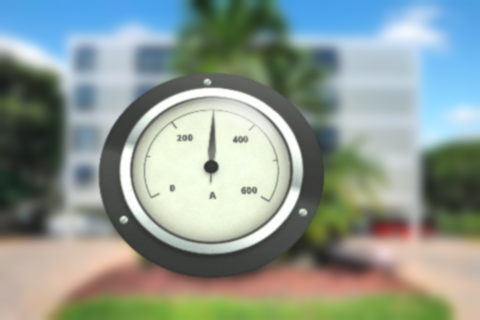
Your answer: **300** A
